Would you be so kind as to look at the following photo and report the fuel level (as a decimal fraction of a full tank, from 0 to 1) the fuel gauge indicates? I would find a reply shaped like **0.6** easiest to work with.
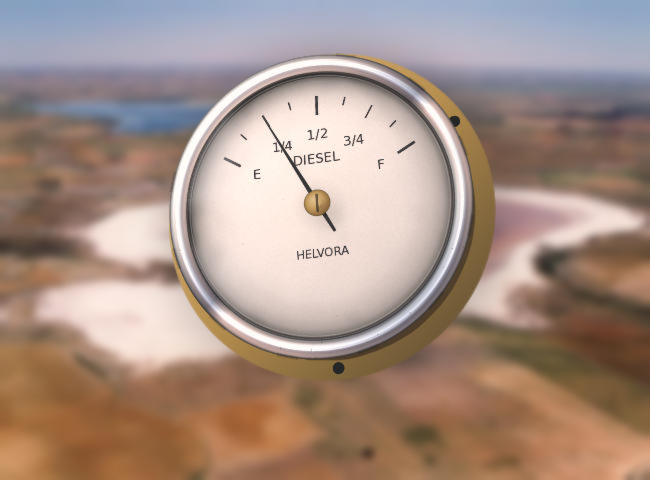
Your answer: **0.25**
